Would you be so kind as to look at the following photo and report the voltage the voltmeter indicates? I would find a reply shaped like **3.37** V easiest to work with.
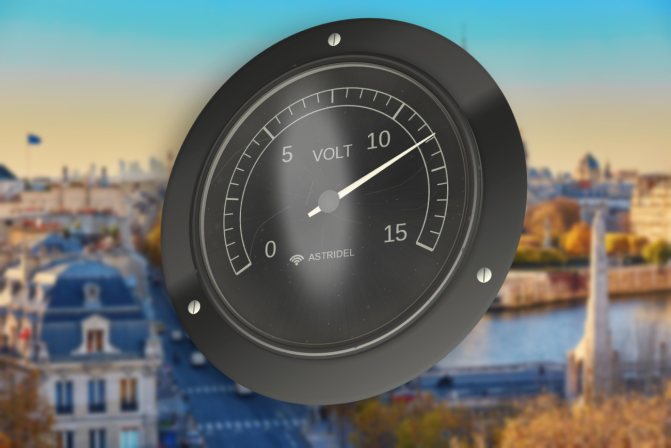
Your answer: **11.5** V
